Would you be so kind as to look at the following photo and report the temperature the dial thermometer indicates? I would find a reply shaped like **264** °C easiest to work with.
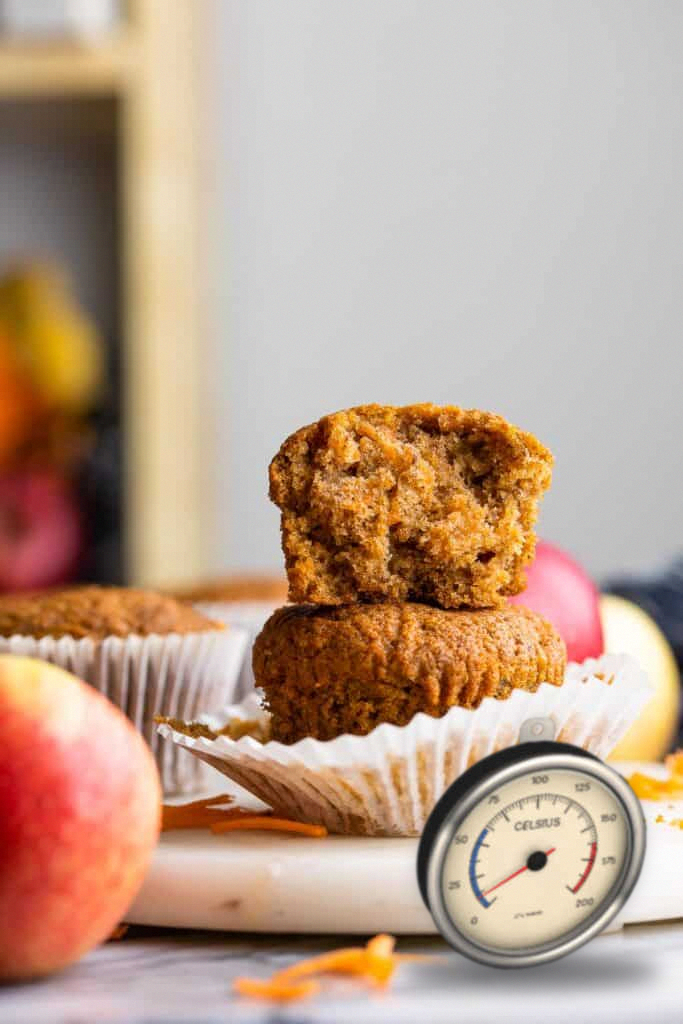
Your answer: **12.5** °C
